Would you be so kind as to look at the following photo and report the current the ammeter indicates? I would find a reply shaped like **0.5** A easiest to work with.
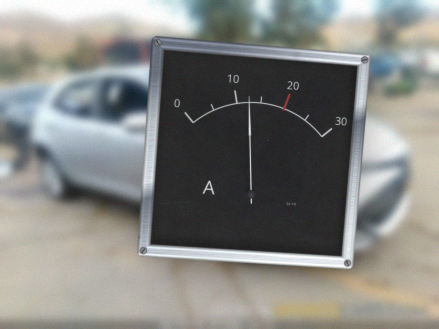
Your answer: **12.5** A
